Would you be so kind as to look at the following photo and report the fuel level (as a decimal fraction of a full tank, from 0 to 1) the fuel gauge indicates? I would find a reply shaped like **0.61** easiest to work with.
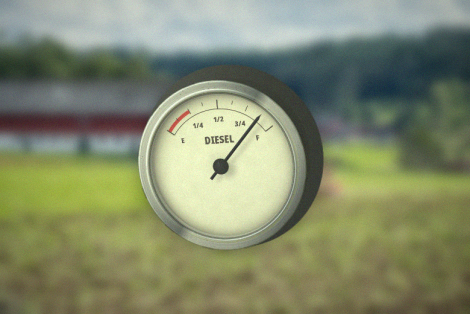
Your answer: **0.875**
